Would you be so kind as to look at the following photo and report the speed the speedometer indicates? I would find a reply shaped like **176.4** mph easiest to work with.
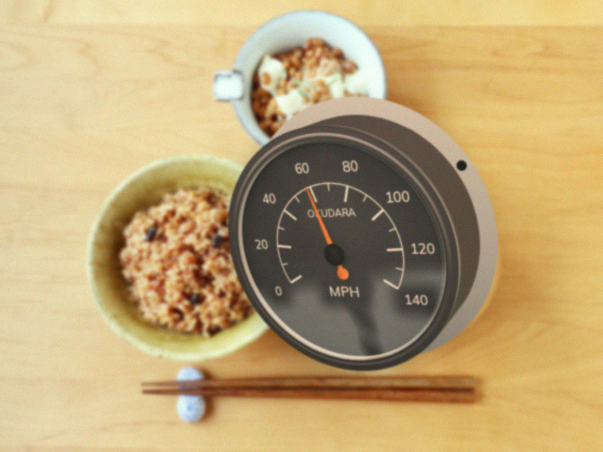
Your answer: **60** mph
